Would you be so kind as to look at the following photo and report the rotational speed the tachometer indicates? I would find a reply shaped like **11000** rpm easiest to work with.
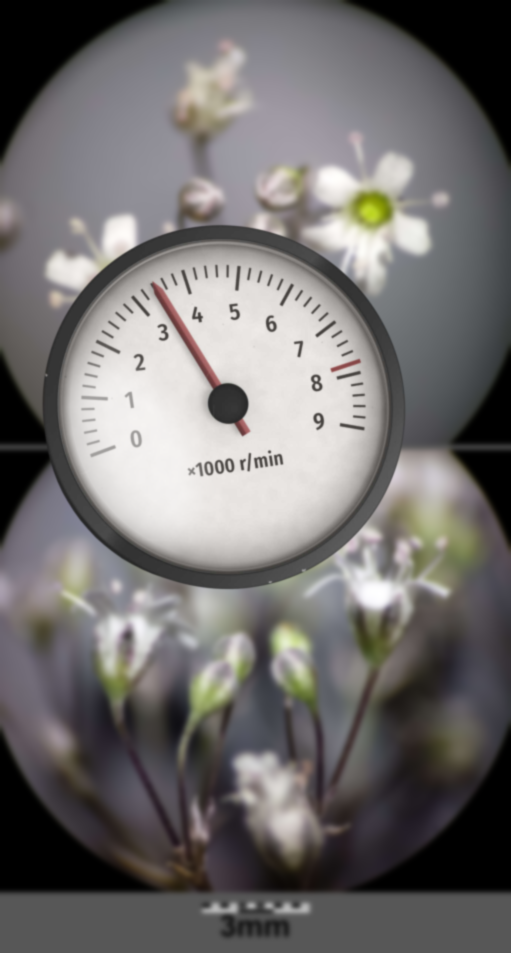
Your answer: **3400** rpm
